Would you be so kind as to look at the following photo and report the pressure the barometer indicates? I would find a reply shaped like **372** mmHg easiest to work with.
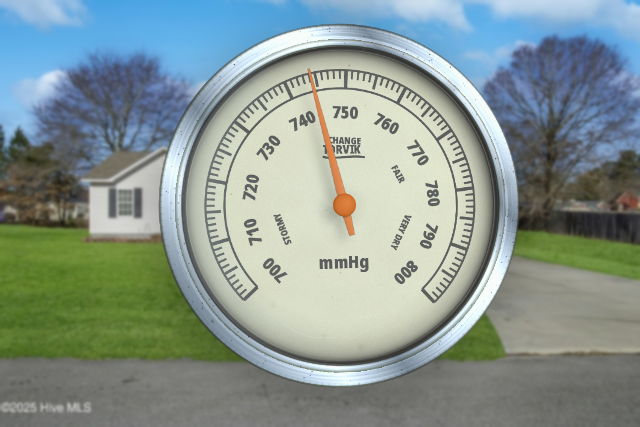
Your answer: **744** mmHg
